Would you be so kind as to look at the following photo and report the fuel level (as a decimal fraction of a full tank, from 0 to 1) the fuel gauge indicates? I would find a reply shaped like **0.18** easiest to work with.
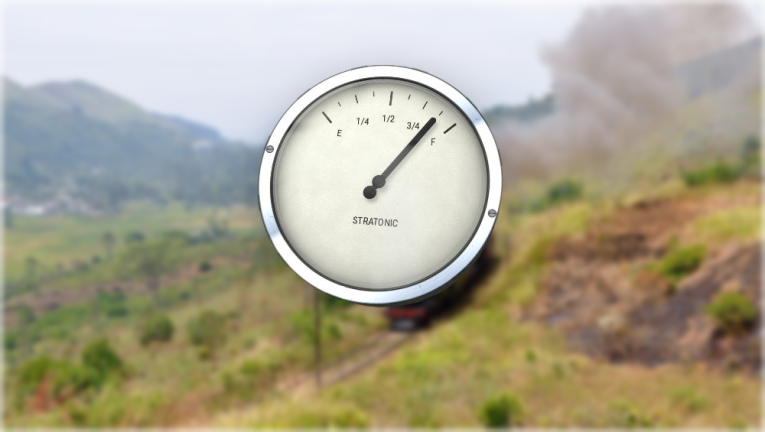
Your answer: **0.875**
